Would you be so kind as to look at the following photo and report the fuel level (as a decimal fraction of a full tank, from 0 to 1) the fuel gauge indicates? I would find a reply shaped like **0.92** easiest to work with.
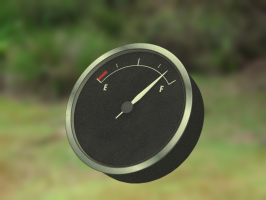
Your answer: **0.875**
